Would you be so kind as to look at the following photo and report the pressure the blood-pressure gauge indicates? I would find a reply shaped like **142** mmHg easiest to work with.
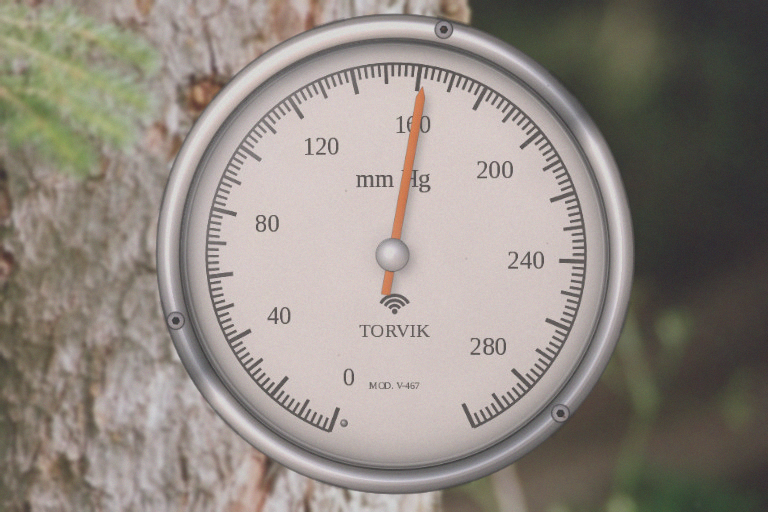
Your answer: **162** mmHg
